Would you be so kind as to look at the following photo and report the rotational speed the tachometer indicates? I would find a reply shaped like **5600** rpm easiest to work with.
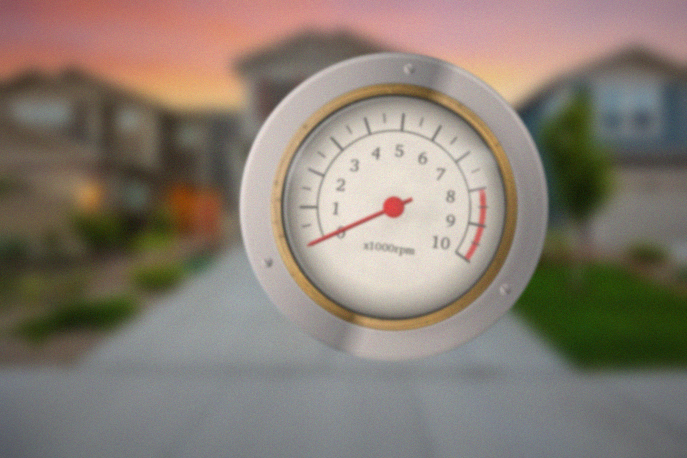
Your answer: **0** rpm
